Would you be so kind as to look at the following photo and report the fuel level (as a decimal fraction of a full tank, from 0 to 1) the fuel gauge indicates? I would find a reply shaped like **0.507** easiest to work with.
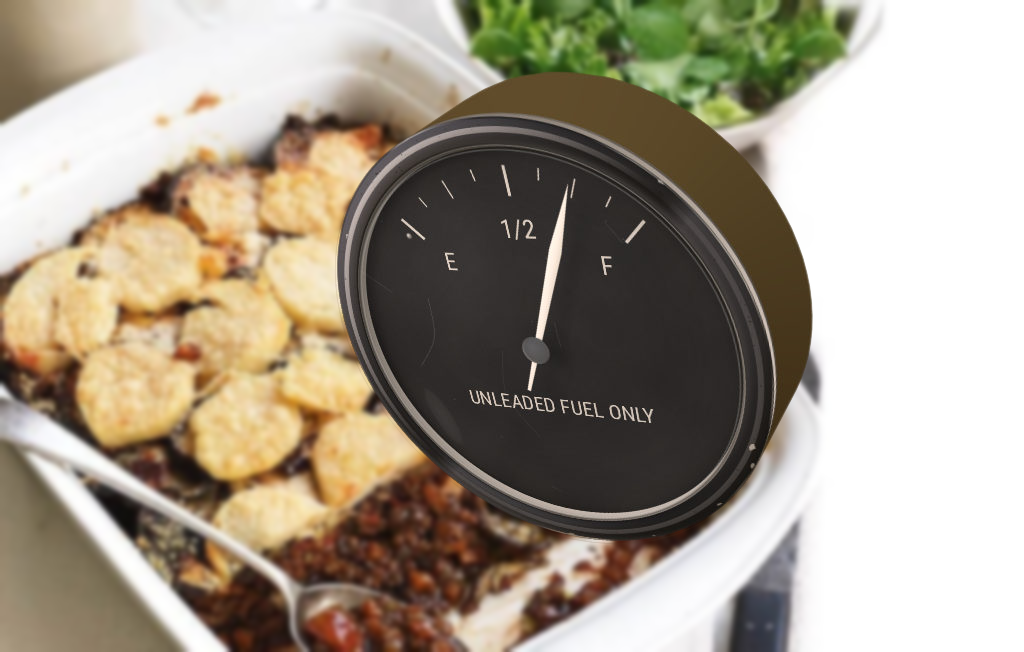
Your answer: **0.75**
